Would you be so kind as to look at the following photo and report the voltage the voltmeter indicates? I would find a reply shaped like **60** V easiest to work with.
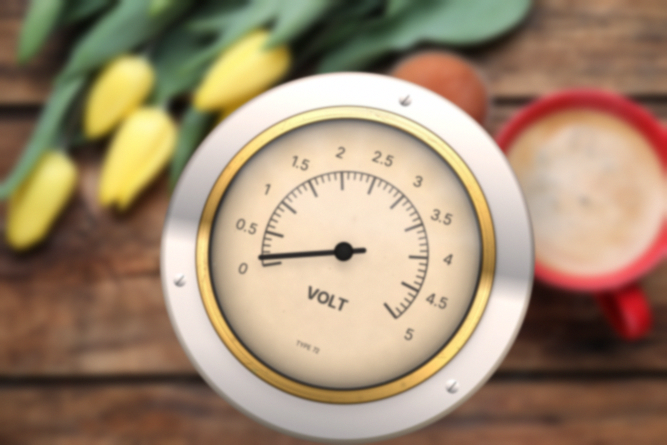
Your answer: **0.1** V
